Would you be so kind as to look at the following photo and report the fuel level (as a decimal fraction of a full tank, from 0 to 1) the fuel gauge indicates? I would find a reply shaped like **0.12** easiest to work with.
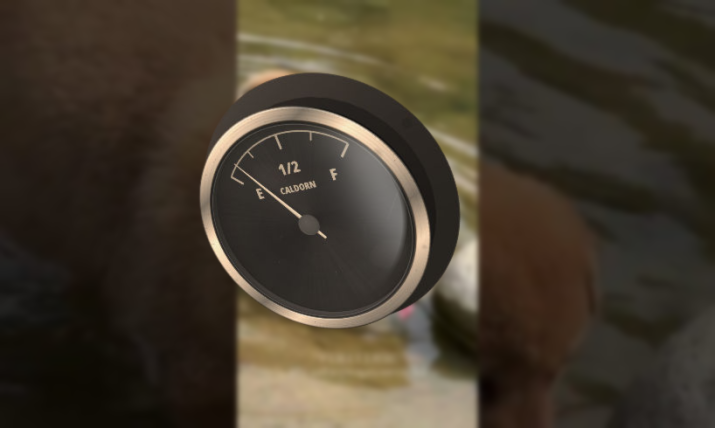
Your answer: **0.125**
